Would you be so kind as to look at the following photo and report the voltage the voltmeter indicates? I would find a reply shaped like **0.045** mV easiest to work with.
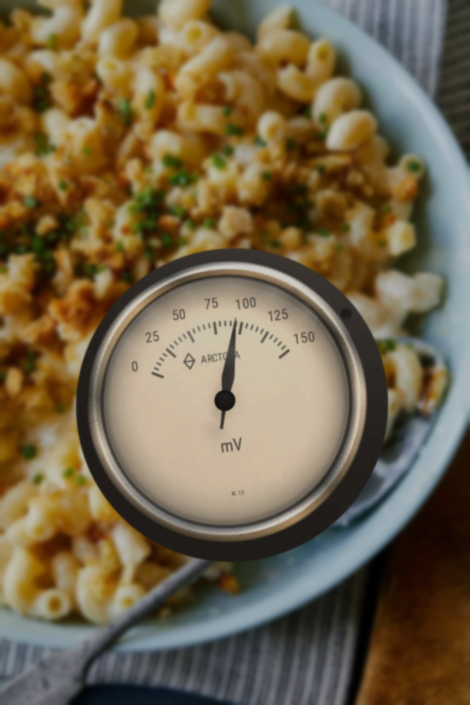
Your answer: **95** mV
